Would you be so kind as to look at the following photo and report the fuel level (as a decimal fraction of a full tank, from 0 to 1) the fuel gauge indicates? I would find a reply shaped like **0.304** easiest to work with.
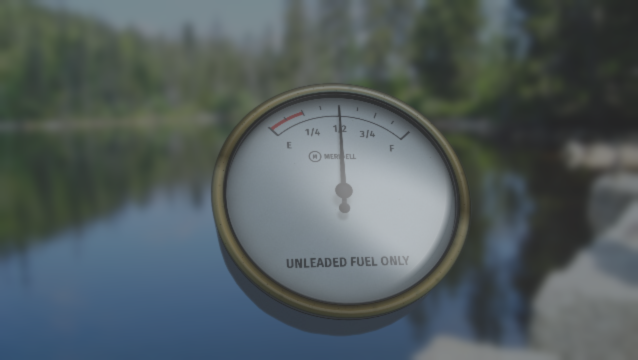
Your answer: **0.5**
